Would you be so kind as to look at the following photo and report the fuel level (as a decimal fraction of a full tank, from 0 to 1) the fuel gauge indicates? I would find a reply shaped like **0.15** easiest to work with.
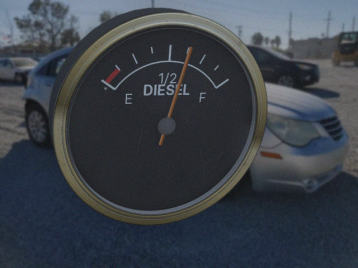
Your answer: **0.625**
